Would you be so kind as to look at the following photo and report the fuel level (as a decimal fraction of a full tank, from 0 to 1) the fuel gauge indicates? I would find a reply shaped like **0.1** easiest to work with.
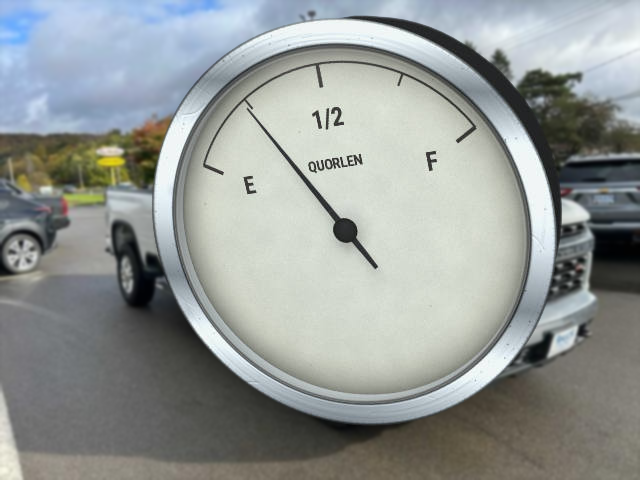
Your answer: **0.25**
